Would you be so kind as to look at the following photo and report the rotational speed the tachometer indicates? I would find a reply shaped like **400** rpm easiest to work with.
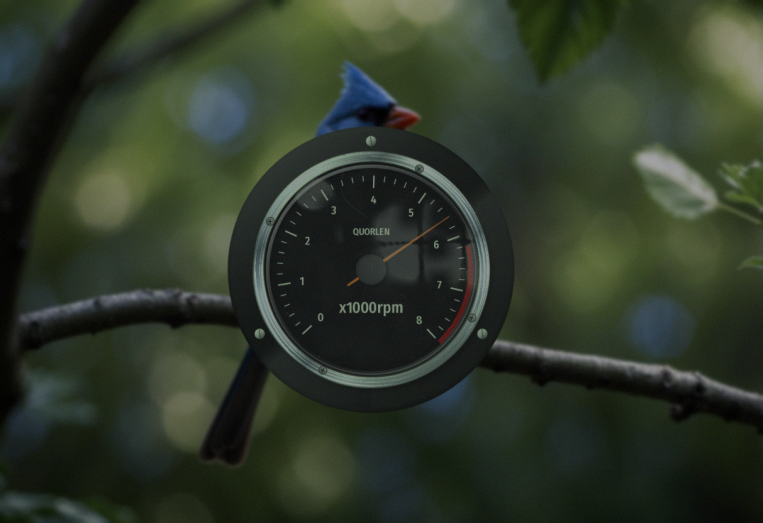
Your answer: **5600** rpm
